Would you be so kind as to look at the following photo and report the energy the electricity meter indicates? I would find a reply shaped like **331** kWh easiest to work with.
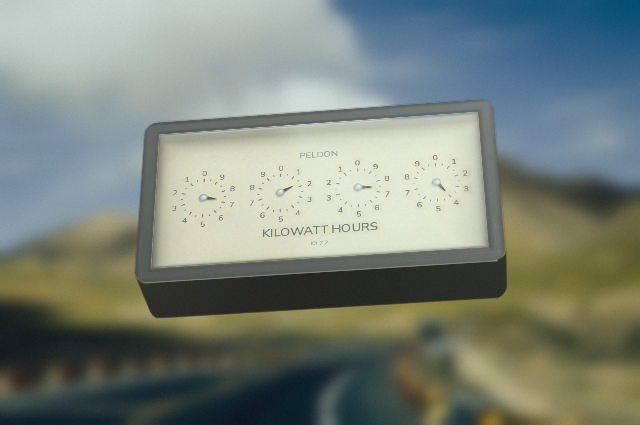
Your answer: **7174** kWh
